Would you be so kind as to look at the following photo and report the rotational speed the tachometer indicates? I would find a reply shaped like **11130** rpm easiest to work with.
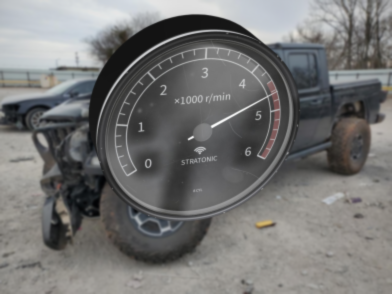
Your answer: **4600** rpm
